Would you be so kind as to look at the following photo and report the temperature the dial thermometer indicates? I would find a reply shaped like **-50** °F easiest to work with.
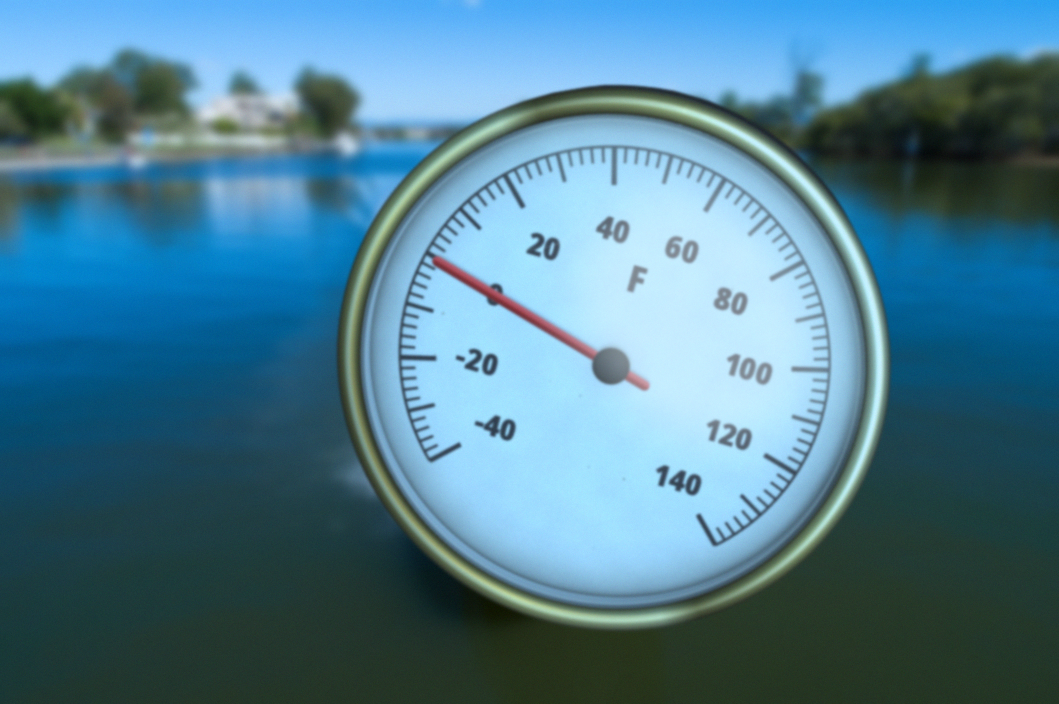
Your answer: **0** °F
